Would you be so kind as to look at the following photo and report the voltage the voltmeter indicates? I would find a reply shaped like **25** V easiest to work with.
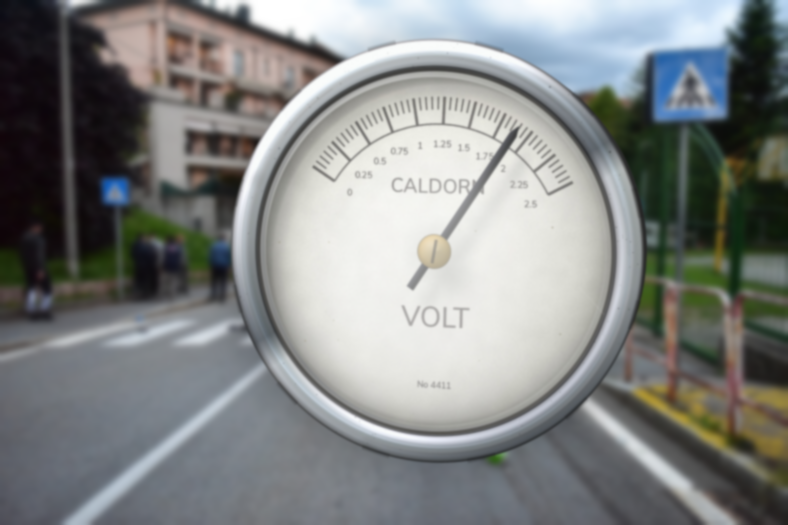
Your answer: **1.9** V
